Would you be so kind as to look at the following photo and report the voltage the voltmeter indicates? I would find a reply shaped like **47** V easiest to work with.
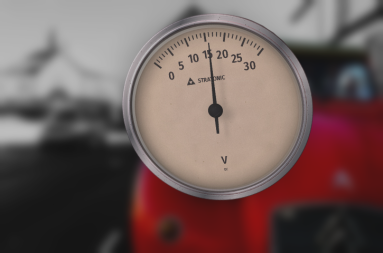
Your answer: **16** V
